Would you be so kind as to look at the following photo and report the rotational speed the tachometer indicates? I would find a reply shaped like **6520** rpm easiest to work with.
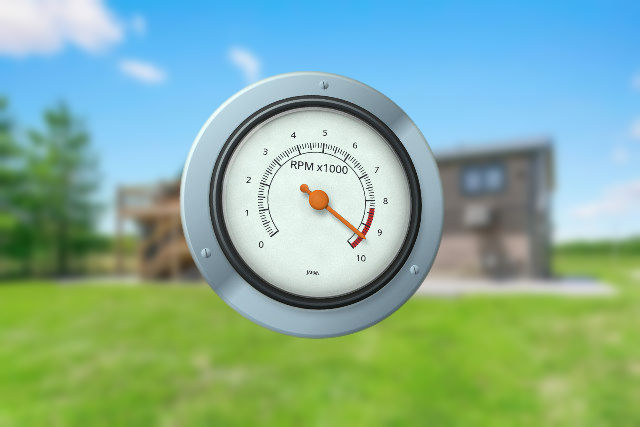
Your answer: **9500** rpm
